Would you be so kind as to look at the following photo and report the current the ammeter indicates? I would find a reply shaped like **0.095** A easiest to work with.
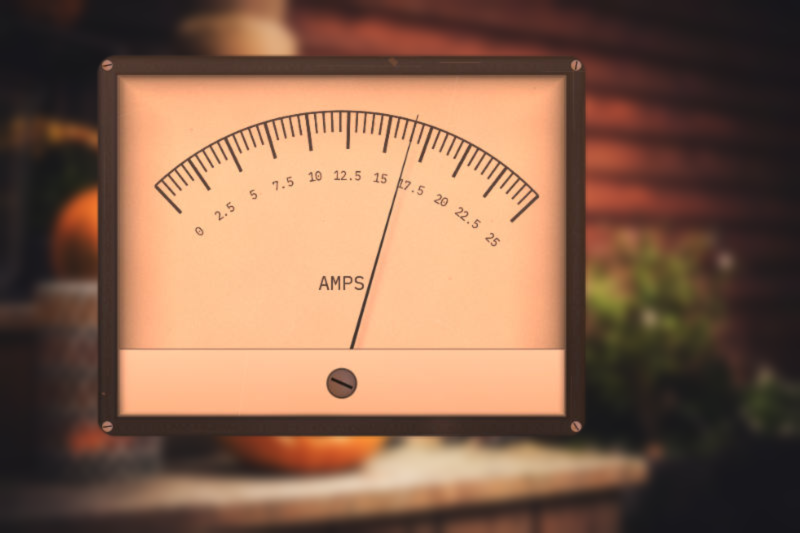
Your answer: **16.5** A
